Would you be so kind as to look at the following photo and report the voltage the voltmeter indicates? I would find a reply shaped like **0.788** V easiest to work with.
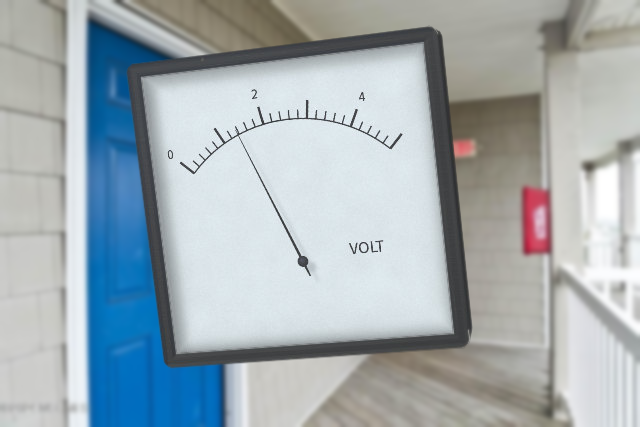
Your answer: **1.4** V
